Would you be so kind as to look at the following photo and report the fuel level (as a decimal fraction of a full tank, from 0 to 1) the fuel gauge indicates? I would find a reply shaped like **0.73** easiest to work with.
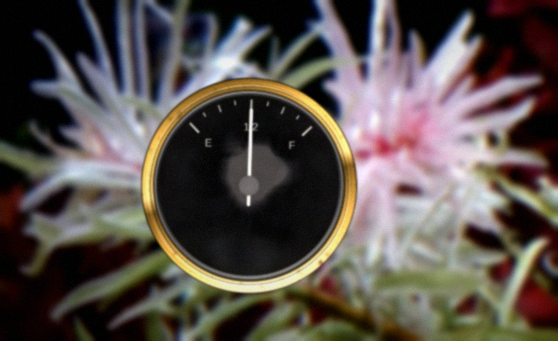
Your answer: **0.5**
